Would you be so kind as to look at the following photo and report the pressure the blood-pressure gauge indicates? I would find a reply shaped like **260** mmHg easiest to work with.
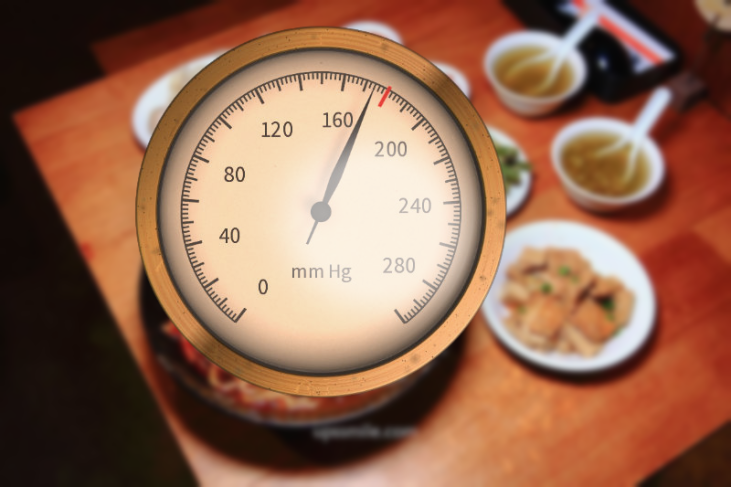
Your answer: **174** mmHg
